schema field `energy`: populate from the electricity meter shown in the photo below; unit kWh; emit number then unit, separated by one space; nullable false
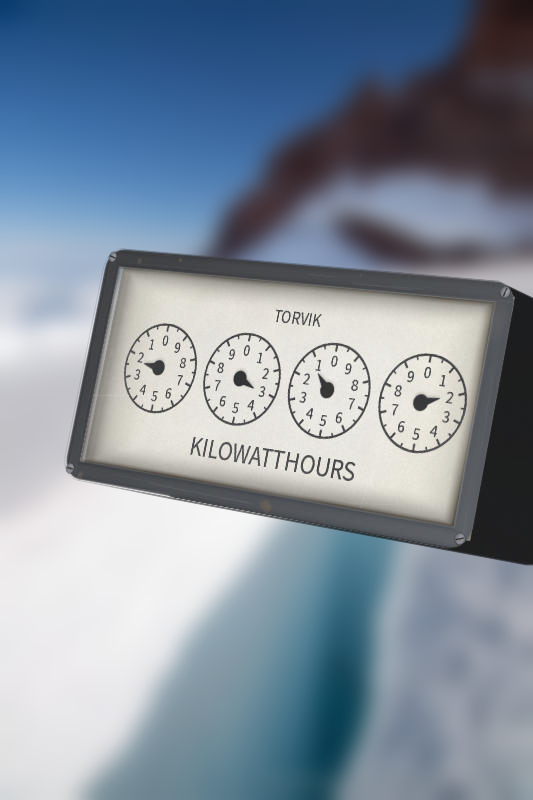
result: 2312 kWh
